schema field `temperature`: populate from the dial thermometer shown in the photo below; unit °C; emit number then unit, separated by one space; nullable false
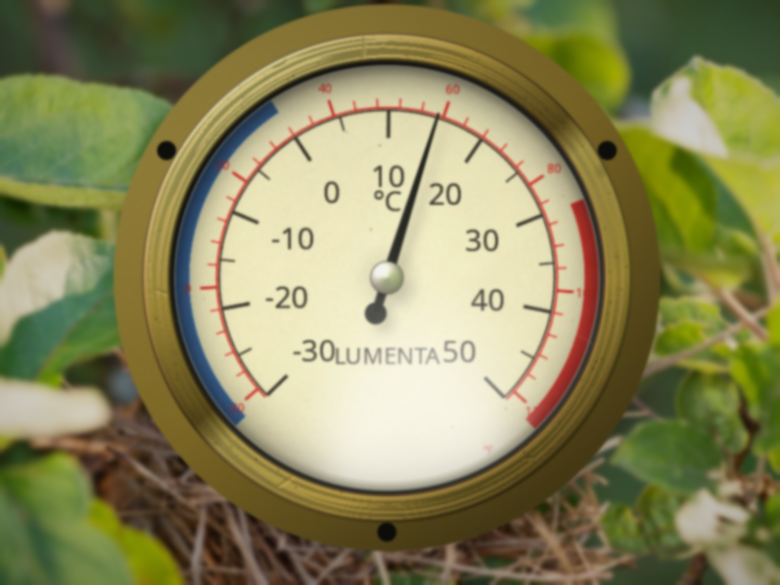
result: 15 °C
